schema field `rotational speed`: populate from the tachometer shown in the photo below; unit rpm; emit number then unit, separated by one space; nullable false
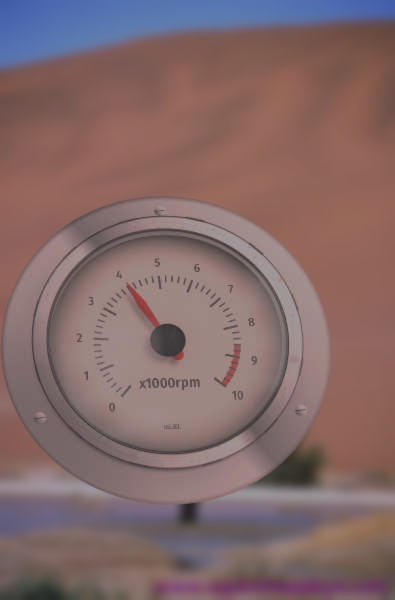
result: 4000 rpm
